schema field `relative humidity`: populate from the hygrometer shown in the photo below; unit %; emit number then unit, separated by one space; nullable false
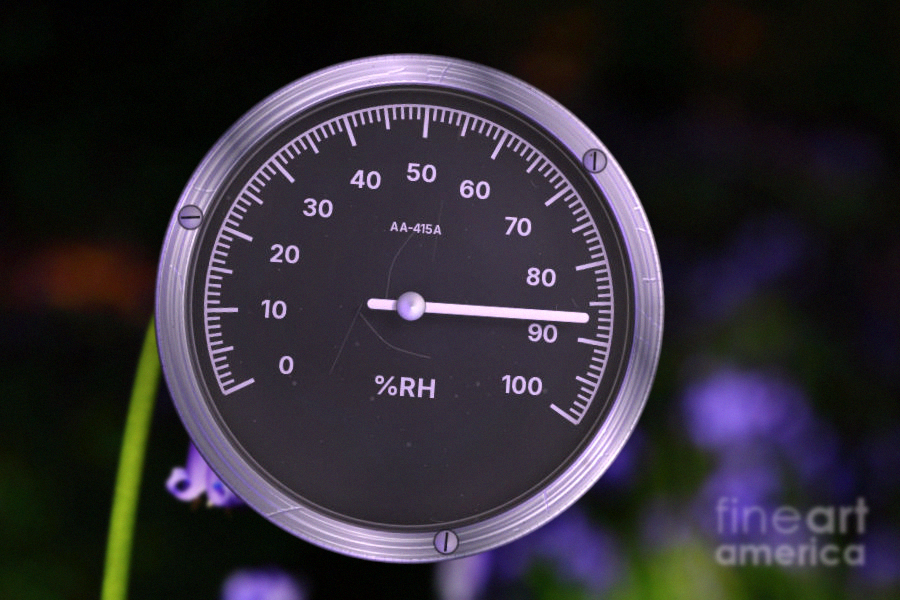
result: 87 %
